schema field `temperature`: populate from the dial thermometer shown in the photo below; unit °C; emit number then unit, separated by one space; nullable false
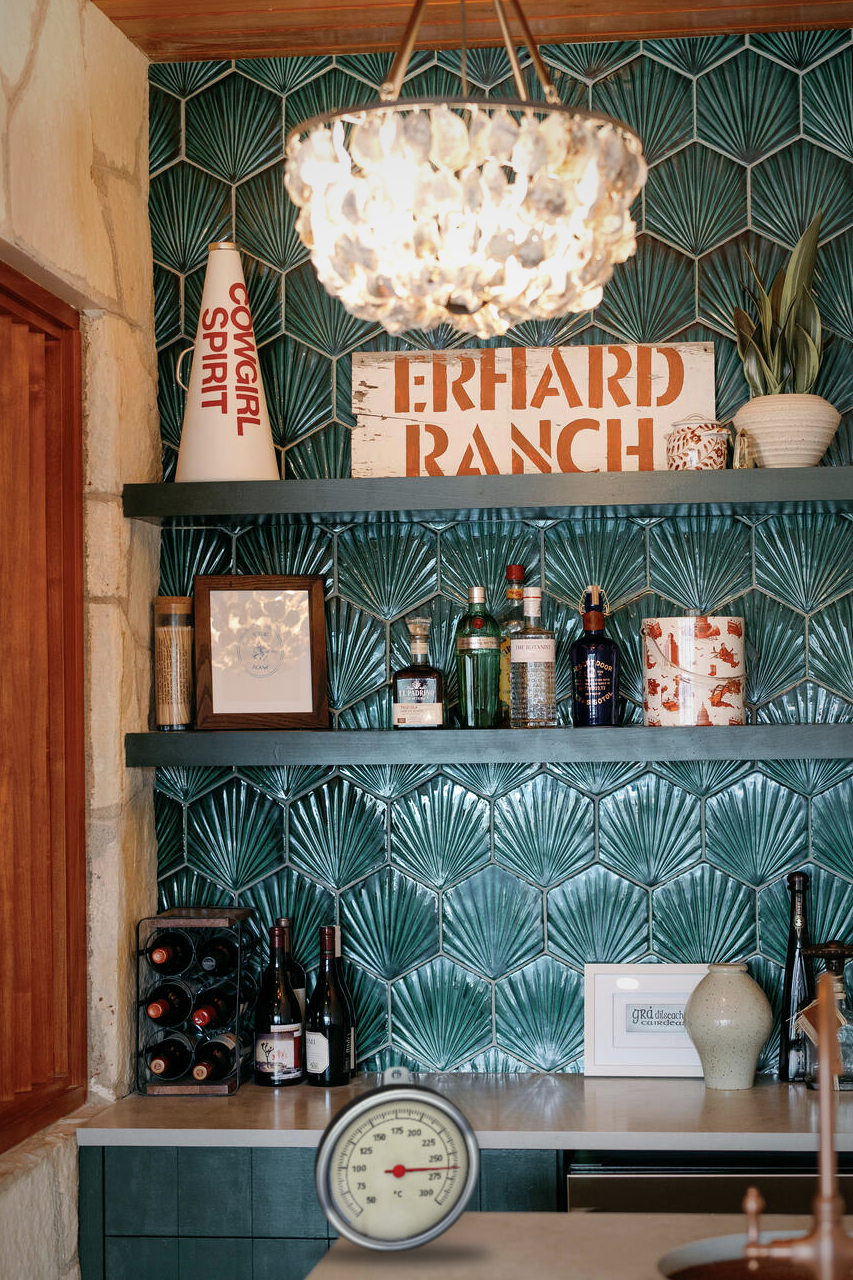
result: 262.5 °C
